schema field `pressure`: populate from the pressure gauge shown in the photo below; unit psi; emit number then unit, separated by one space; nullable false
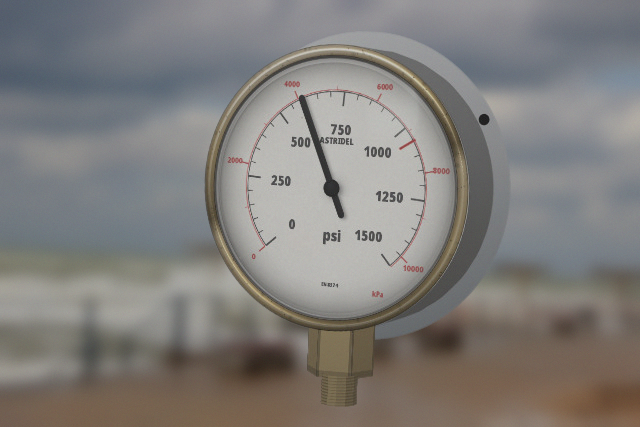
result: 600 psi
